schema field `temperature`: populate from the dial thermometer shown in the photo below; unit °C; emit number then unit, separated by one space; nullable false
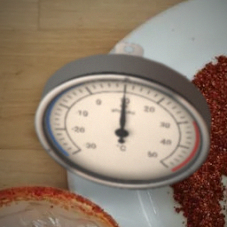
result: 10 °C
